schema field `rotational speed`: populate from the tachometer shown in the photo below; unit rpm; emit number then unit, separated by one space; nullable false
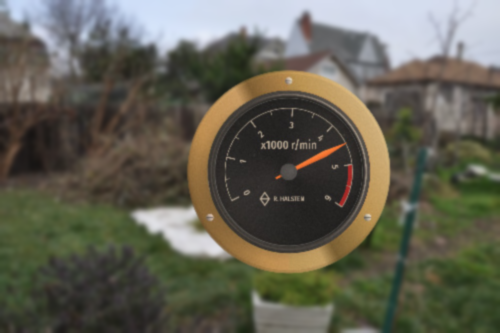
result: 4500 rpm
